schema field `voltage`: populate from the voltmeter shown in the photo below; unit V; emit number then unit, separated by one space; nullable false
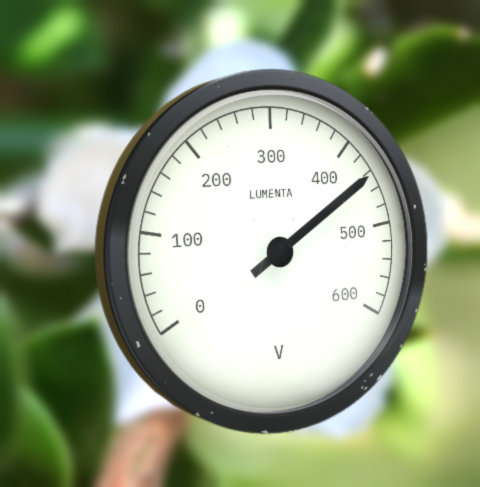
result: 440 V
